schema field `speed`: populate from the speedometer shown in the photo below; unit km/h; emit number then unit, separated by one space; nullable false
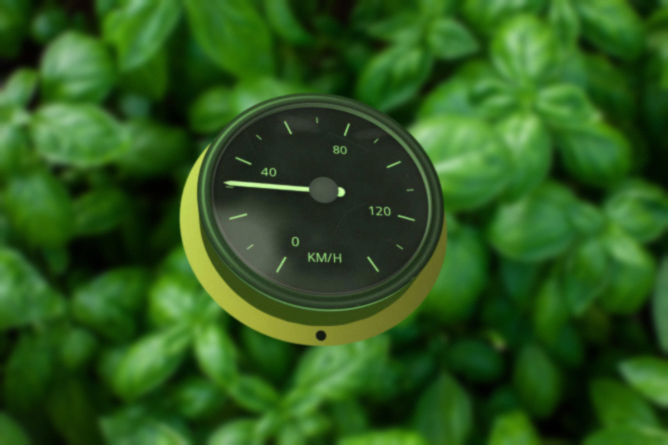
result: 30 km/h
